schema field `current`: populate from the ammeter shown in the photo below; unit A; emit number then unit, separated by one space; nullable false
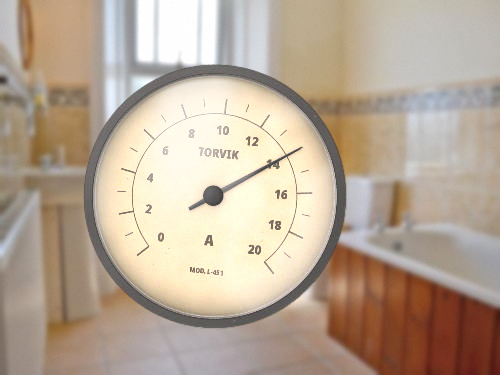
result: 14 A
